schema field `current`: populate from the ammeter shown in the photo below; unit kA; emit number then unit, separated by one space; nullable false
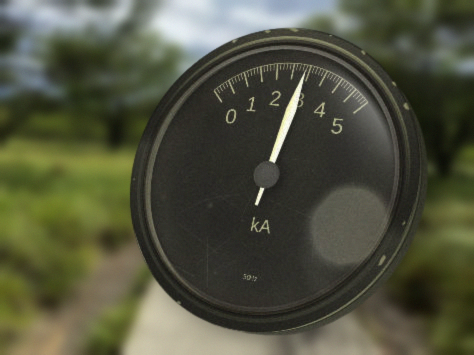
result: 3 kA
